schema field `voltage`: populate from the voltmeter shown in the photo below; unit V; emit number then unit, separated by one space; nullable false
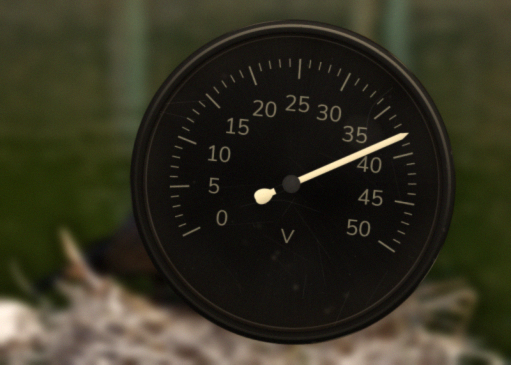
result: 38 V
